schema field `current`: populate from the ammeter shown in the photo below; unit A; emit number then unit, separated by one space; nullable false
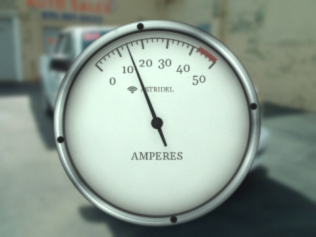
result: 14 A
